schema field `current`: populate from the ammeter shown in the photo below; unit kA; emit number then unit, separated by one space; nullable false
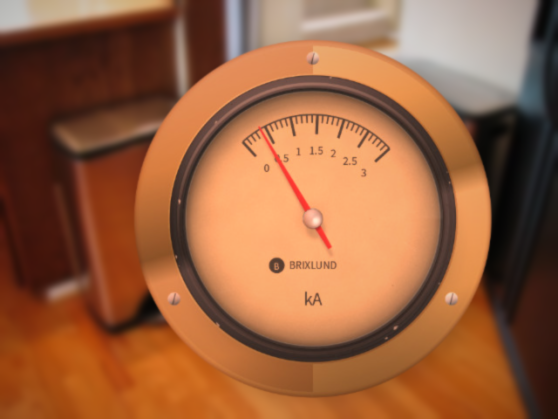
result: 0.4 kA
